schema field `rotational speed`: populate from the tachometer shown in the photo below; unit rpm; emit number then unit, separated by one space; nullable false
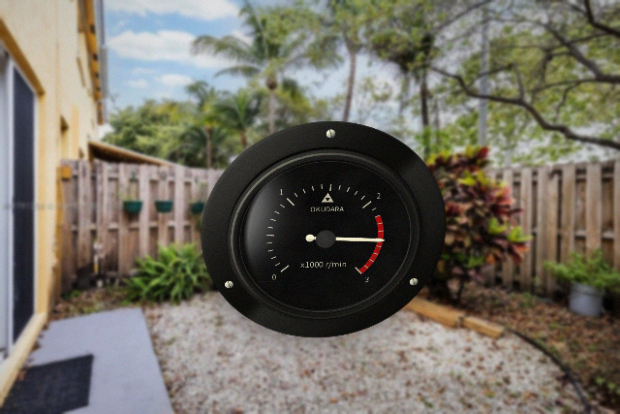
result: 2500 rpm
